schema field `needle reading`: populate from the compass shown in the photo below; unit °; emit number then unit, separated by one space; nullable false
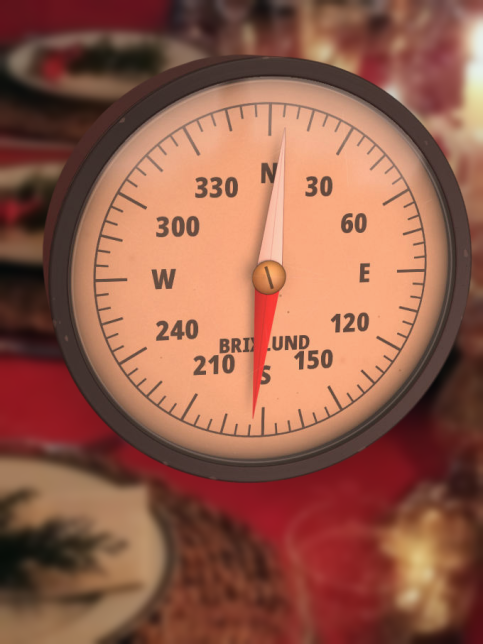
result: 185 °
